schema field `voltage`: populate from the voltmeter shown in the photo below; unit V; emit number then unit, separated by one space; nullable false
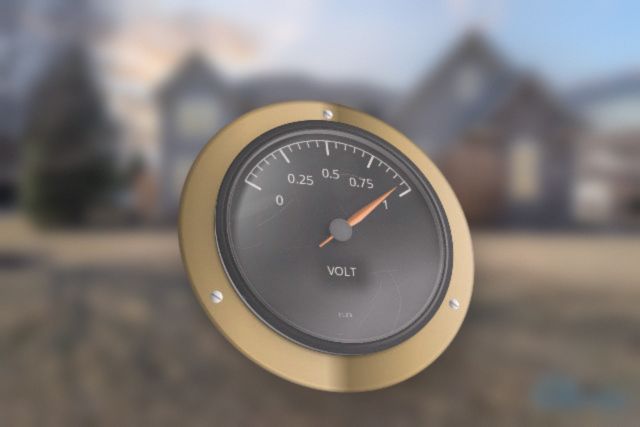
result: 0.95 V
